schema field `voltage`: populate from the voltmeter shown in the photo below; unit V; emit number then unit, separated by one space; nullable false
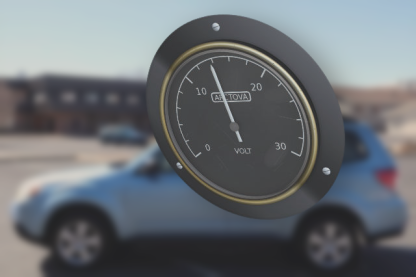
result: 14 V
